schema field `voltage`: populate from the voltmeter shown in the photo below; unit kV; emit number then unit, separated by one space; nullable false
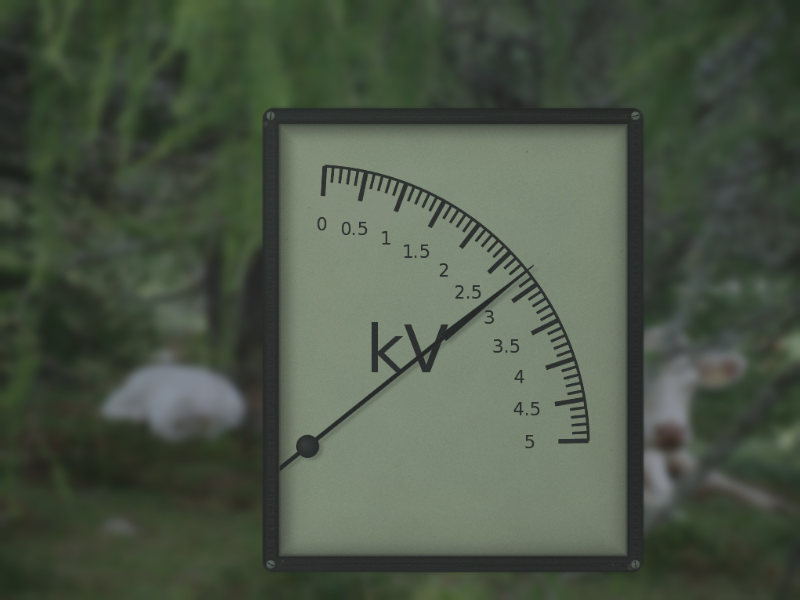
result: 2.8 kV
